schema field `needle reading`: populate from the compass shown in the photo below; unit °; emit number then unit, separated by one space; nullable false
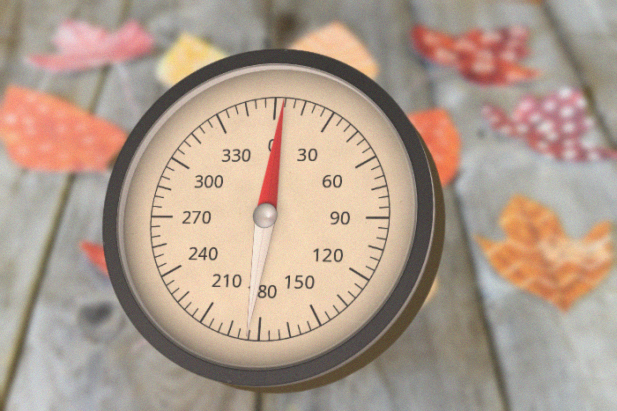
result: 5 °
